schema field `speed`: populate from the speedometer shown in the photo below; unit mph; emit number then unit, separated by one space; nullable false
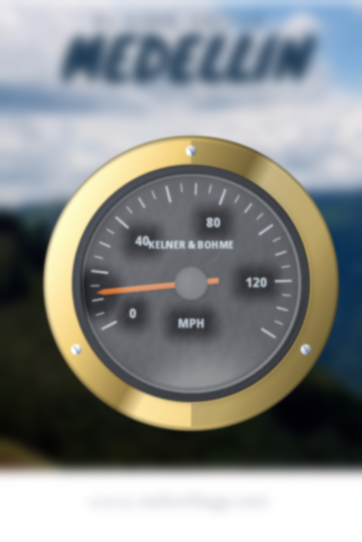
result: 12.5 mph
